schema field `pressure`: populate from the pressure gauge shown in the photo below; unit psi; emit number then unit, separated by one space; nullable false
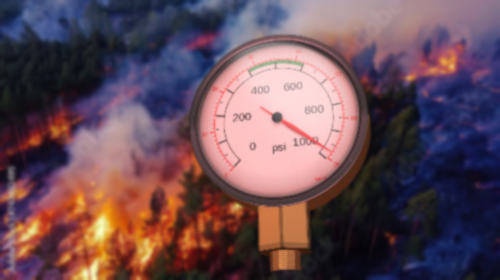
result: 975 psi
